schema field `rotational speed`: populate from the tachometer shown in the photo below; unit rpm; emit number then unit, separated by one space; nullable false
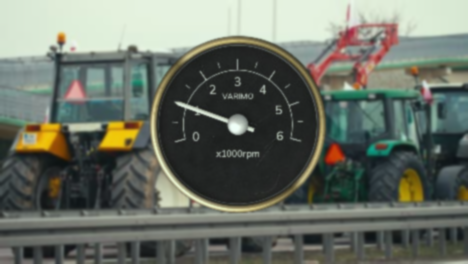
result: 1000 rpm
